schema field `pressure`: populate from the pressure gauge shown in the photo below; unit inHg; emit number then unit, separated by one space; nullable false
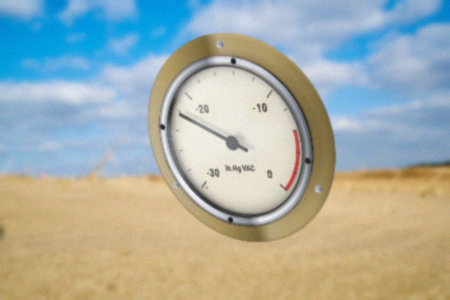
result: -22 inHg
